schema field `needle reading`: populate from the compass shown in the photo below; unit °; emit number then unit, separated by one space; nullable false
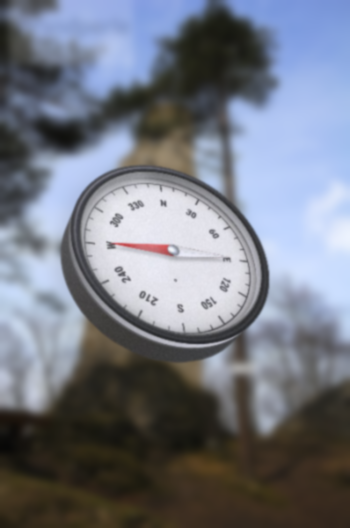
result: 270 °
